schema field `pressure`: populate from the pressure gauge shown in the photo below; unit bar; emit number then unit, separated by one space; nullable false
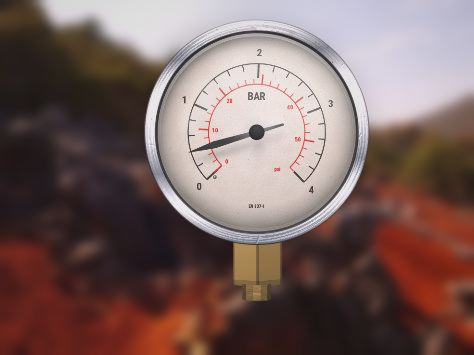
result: 0.4 bar
